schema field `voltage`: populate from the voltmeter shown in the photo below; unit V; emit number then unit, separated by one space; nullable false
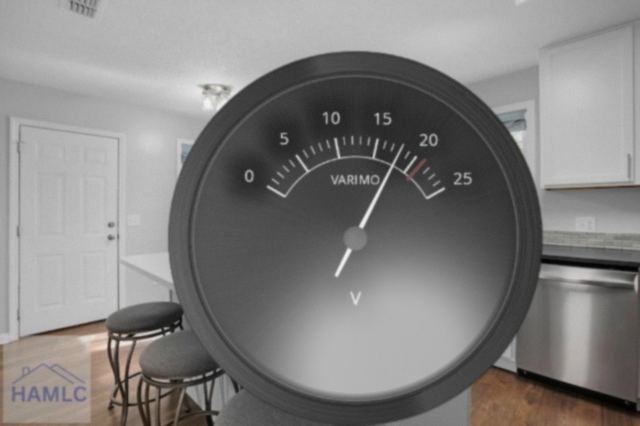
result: 18 V
